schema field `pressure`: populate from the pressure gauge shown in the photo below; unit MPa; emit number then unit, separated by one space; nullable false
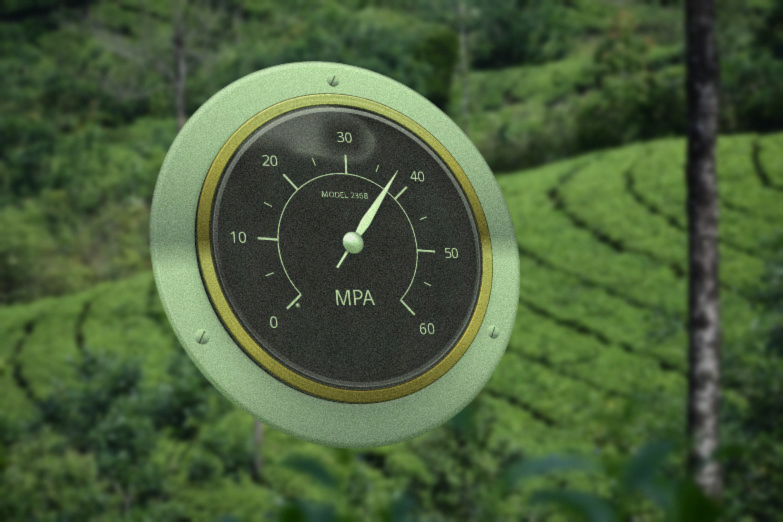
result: 37.5 MPa
